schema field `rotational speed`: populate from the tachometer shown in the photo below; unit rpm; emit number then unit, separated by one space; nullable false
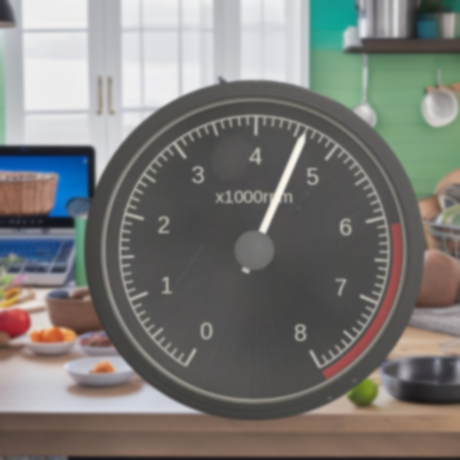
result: 4600 rpm
